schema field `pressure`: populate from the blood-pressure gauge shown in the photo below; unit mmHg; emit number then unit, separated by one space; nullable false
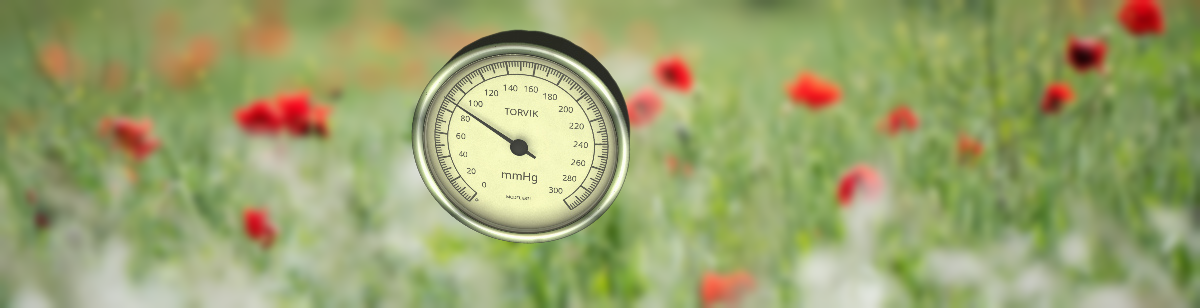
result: 90 mmHg
